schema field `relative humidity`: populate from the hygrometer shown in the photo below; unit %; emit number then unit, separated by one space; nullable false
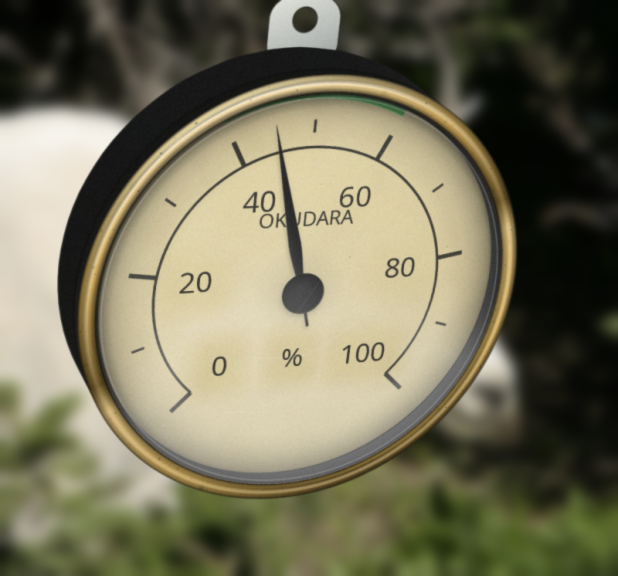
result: 45 %
